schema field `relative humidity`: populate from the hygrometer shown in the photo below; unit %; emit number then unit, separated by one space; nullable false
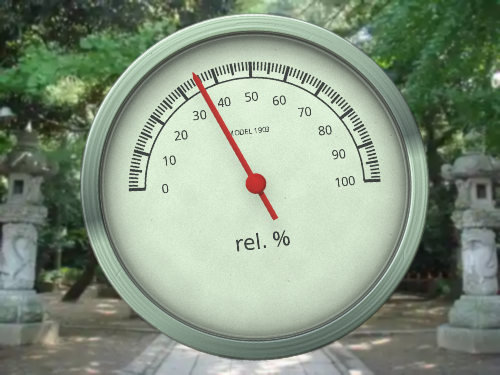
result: 35 %
